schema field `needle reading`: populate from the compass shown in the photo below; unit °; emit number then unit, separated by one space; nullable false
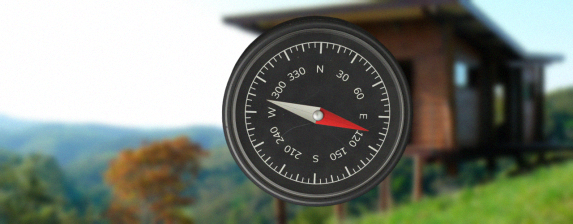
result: 105 °
